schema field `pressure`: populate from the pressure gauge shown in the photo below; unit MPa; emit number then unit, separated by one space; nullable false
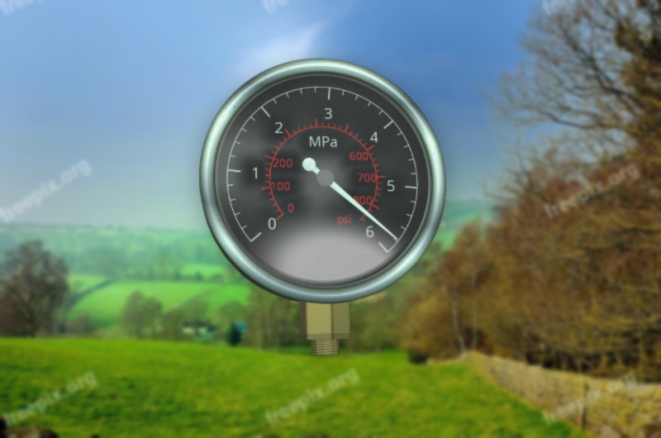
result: 5.8 MPa
